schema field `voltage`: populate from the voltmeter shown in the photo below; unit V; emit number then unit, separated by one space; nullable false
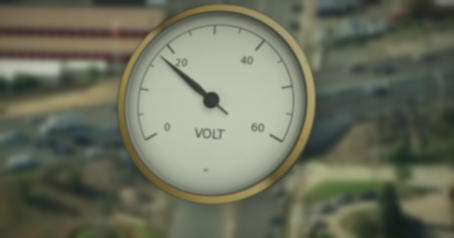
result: 17.5 V
